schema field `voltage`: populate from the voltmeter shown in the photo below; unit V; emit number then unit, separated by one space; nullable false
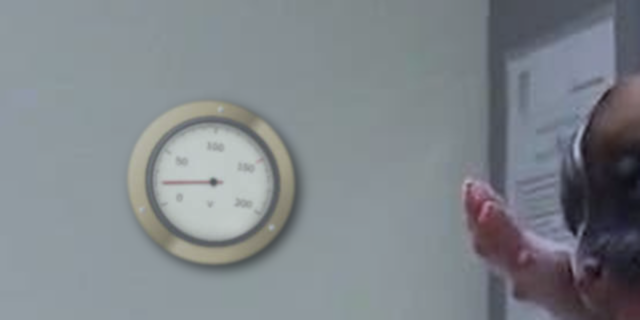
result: 20 V
